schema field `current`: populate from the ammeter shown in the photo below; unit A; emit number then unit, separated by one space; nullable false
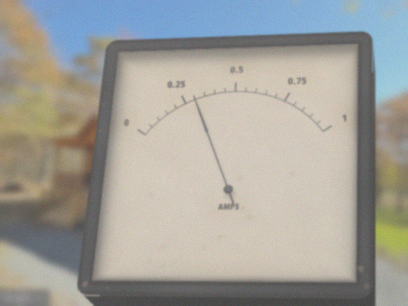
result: 0.3 A
